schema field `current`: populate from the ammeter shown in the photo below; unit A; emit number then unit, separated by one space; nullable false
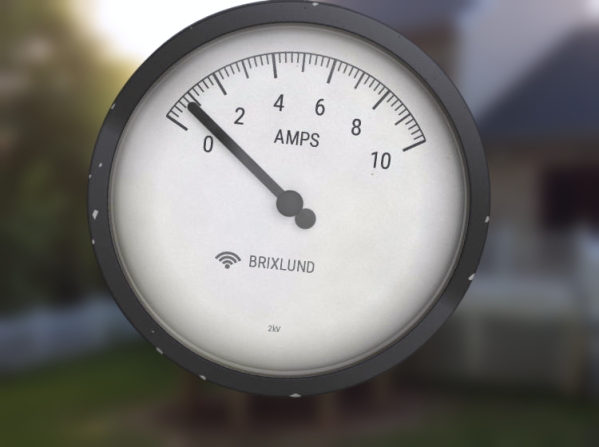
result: 0.8 A
